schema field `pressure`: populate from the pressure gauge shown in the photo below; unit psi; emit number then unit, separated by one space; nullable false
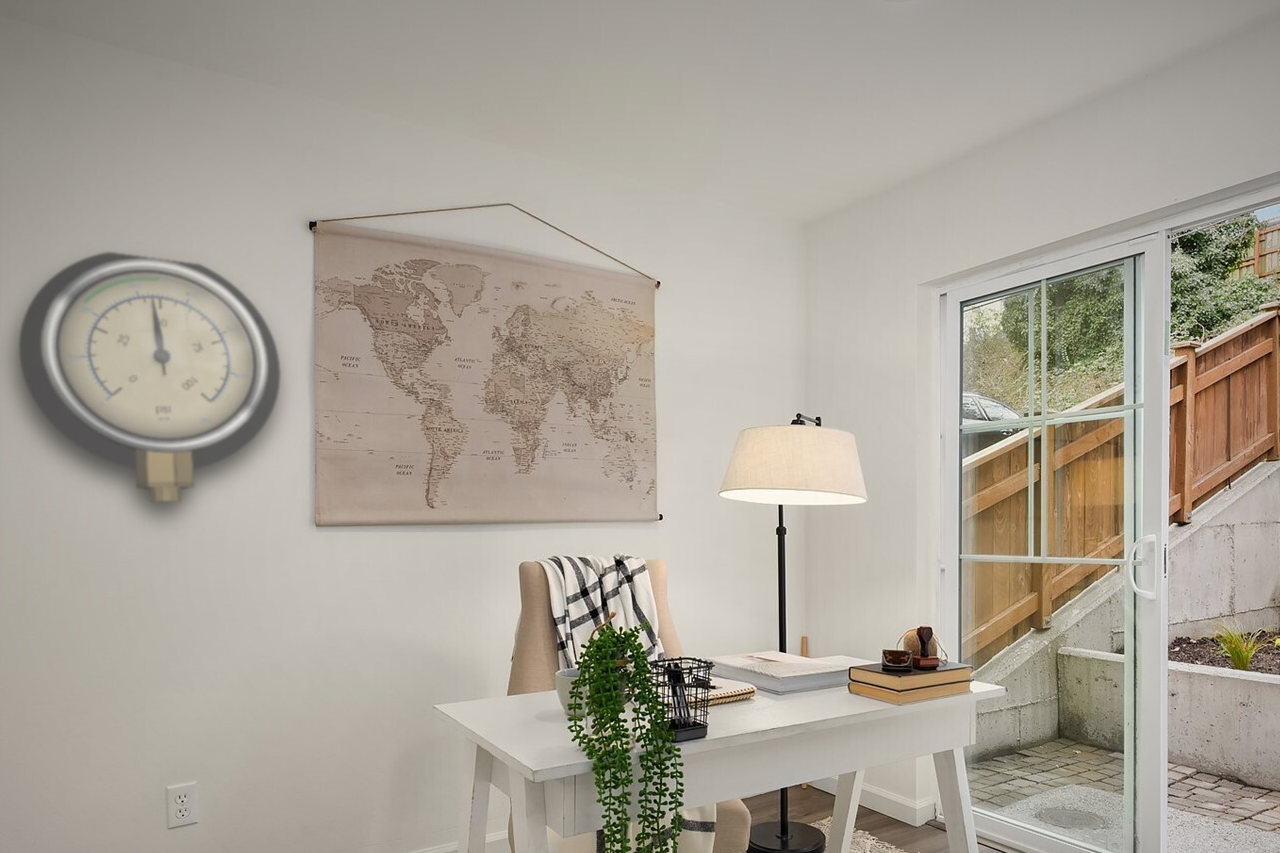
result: 47.5 psi
